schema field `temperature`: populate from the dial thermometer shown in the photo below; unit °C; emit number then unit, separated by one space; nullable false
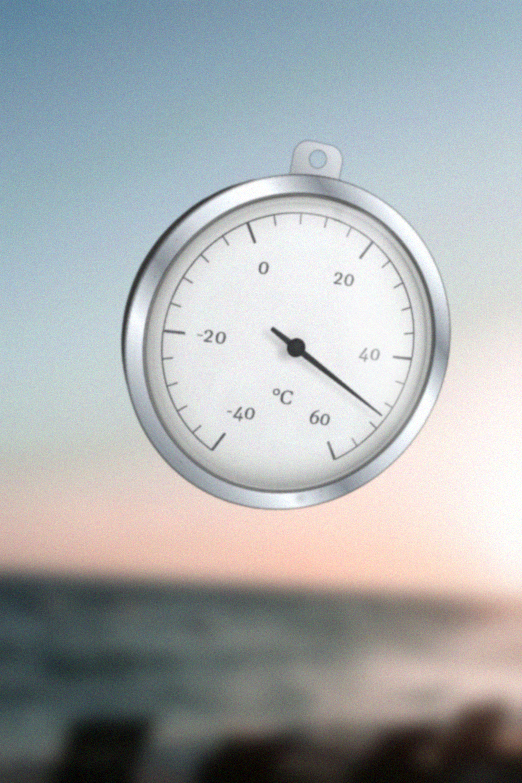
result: 50 °C
